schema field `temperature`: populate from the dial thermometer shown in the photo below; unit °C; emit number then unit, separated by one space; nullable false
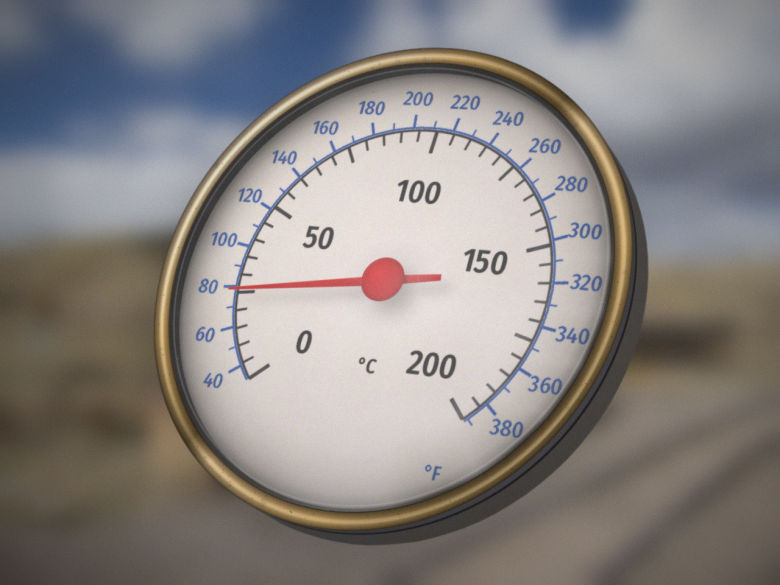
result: 25 °C
